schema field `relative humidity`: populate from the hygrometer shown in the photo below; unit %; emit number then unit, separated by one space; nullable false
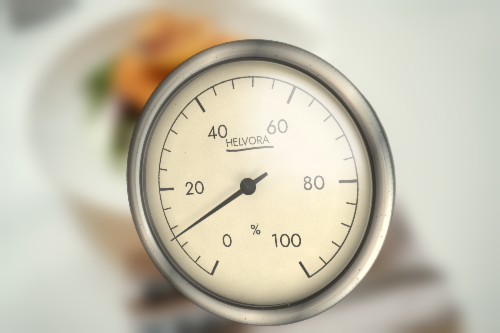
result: 10 %
